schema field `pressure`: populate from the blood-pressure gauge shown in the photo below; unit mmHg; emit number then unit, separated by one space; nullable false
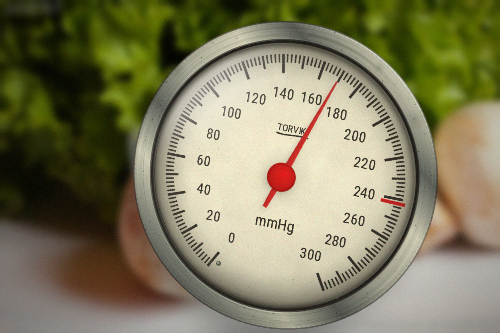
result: 170 mmHg
